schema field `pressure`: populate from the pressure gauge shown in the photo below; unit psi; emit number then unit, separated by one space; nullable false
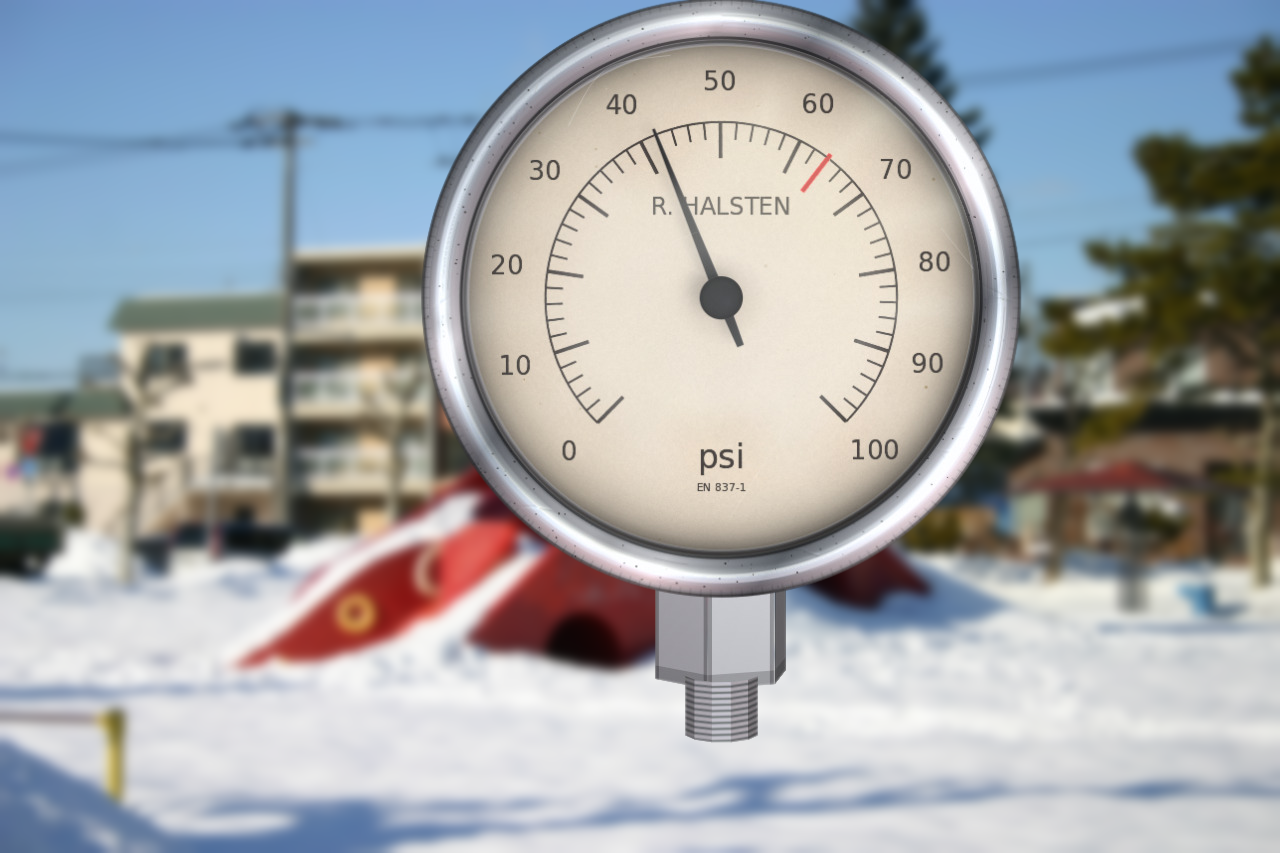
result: 42 psi
